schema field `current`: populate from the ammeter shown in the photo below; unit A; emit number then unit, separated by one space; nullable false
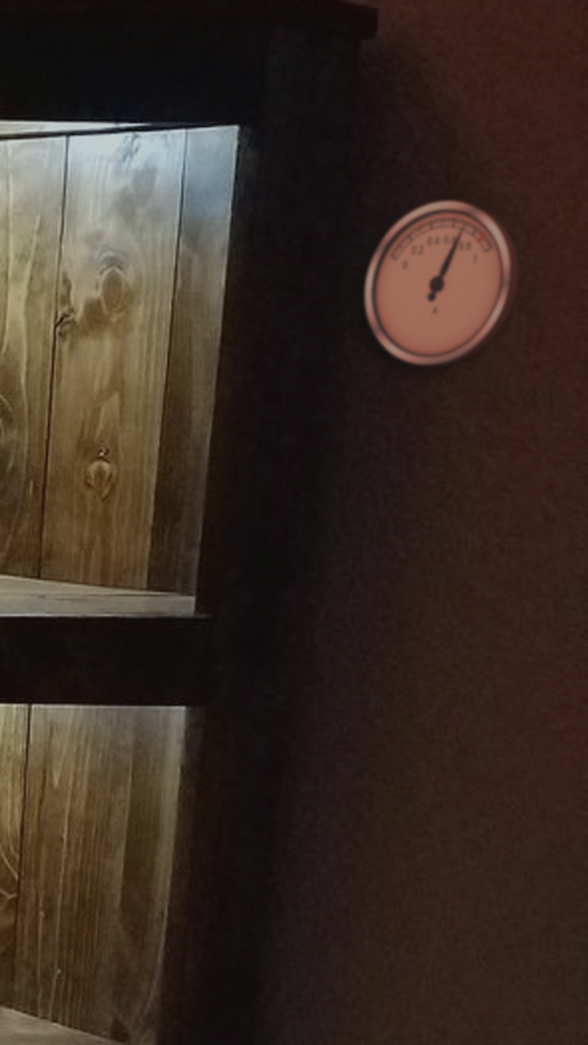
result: 0.7 A
